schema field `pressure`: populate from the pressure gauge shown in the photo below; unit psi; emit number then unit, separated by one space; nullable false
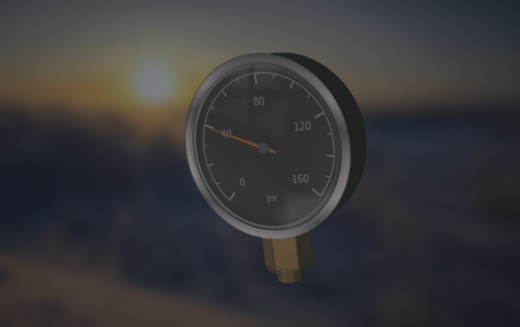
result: 40 psi
